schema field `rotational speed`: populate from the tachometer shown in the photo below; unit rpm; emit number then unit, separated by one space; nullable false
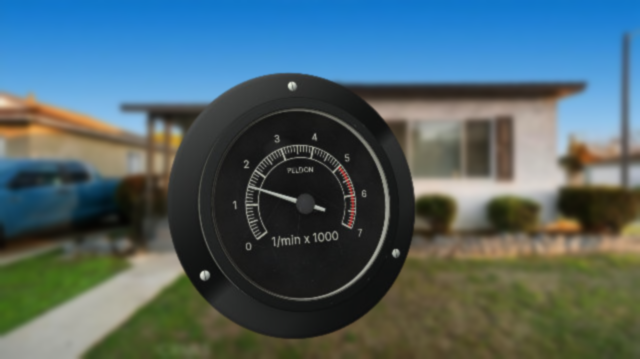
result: 1500 rpm
